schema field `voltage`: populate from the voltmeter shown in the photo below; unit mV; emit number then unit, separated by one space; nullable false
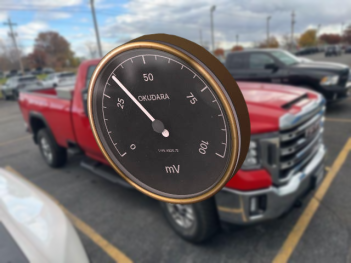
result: 35 mV
